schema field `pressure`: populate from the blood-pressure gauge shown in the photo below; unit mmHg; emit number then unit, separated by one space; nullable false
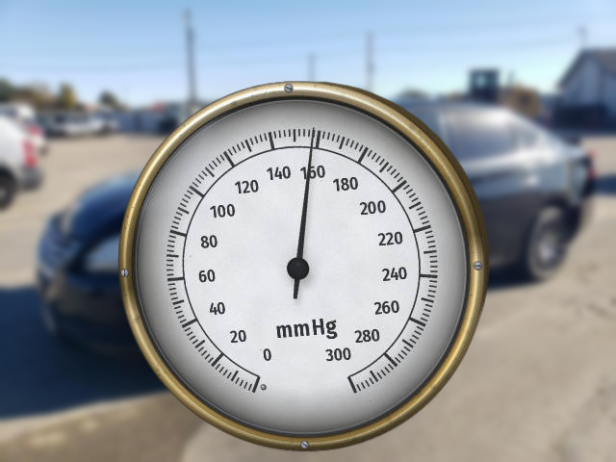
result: 158 mmHg
